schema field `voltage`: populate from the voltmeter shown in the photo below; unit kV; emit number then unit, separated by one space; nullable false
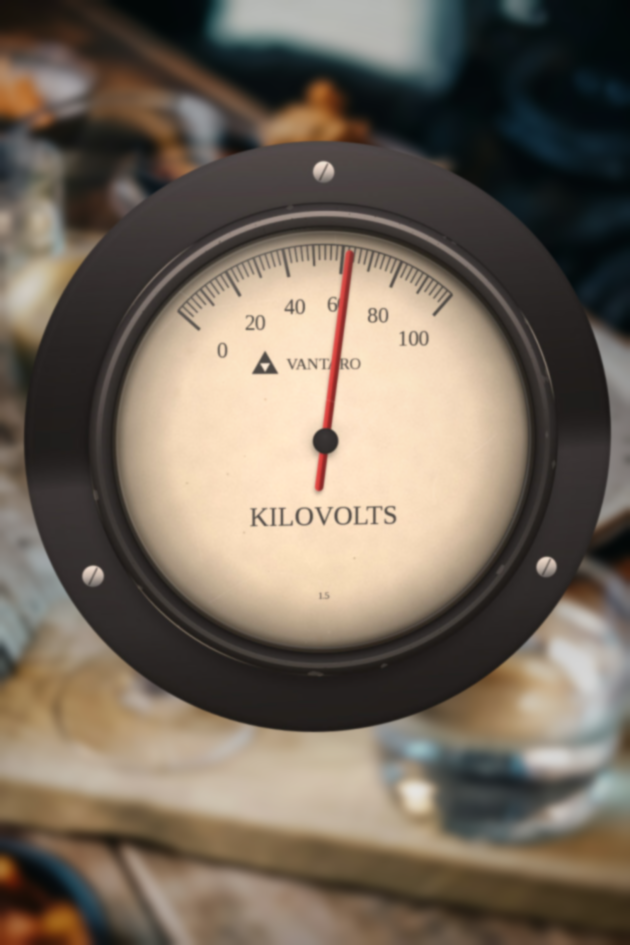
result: 62 kV
